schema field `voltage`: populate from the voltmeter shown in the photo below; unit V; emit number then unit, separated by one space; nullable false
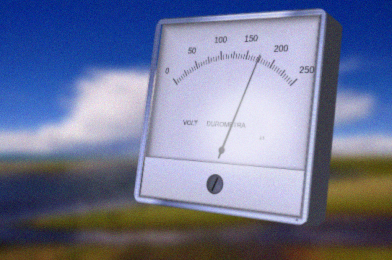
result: 175 V
